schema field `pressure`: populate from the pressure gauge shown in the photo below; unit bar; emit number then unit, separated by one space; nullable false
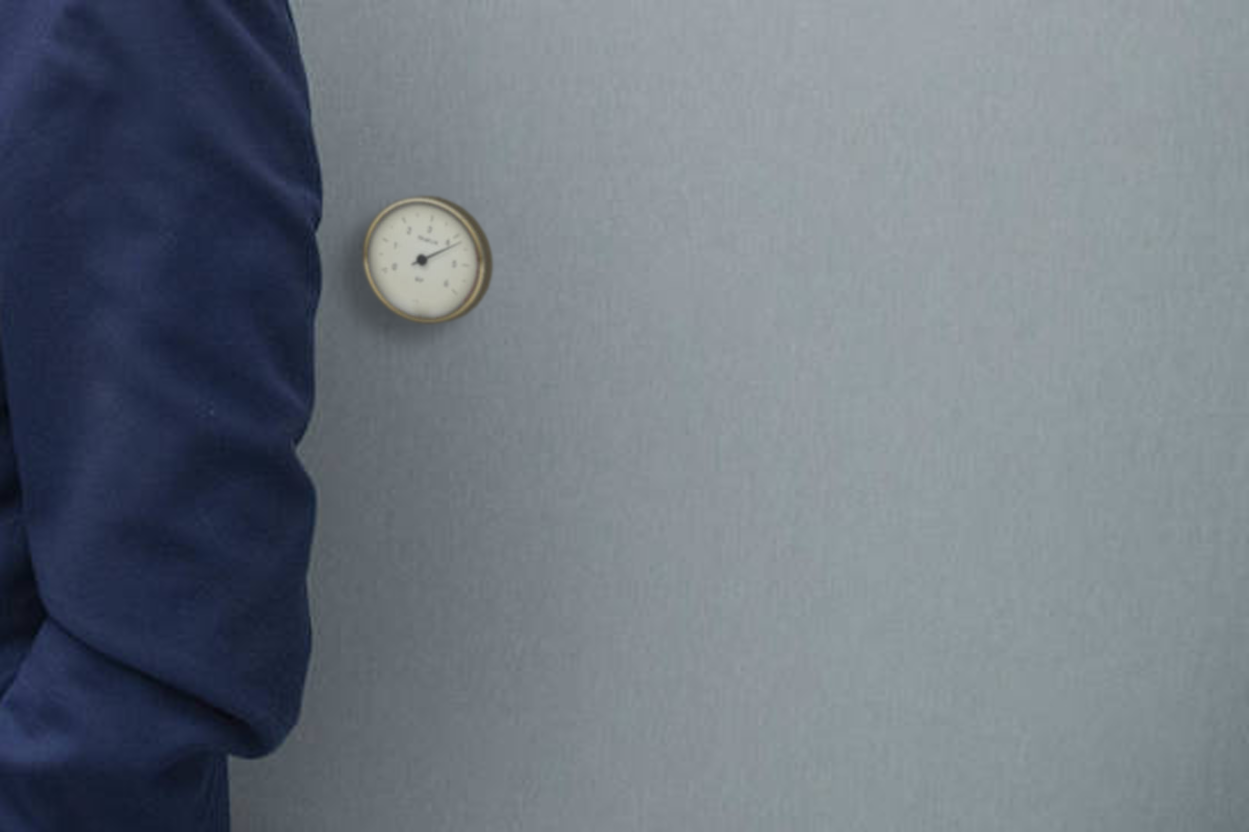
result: 4.25 bar
